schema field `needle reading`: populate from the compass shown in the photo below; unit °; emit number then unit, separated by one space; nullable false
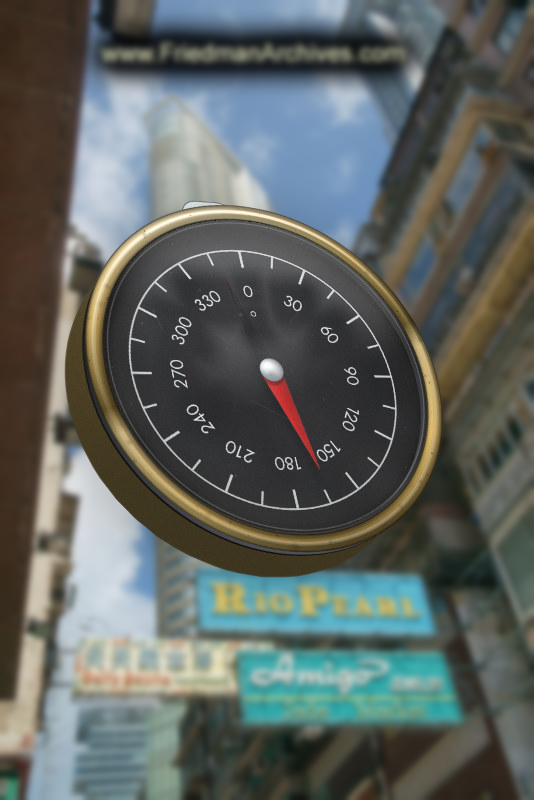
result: 165 °
